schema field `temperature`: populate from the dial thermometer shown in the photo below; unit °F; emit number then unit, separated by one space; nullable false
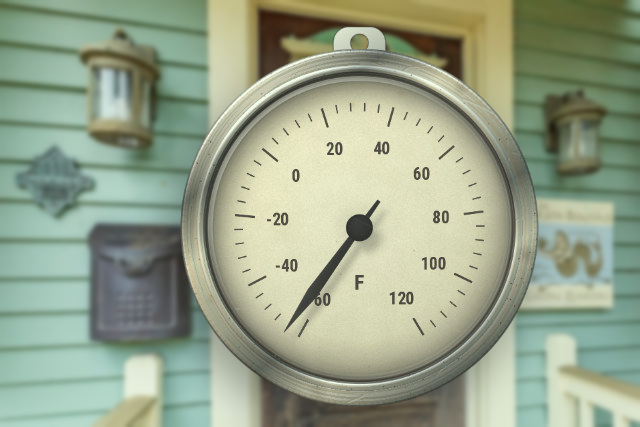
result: -56 °F
